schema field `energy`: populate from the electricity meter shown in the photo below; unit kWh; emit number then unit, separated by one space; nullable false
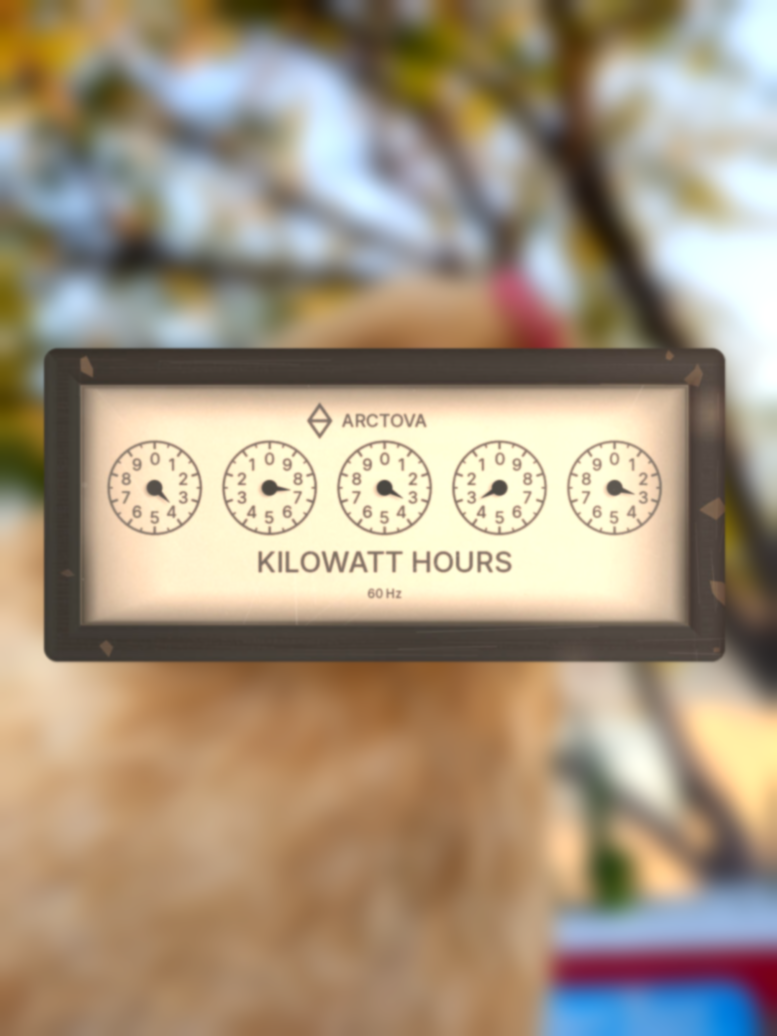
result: 37333 kWh
